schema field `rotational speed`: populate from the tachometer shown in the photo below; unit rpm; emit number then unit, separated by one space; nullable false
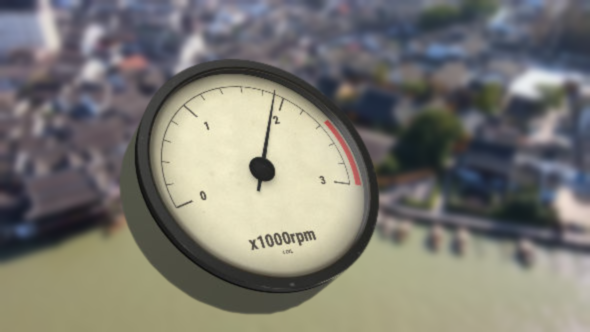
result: 1900 rpm
